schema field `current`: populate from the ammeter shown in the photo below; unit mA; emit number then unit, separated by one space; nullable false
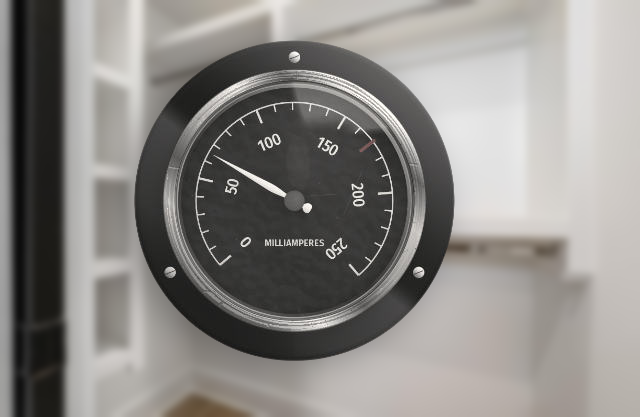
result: 65 mA
